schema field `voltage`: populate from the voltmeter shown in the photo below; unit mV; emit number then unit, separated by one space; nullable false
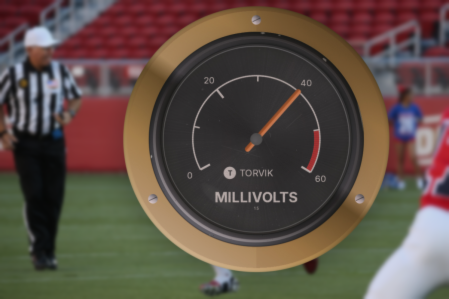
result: 40 mV
